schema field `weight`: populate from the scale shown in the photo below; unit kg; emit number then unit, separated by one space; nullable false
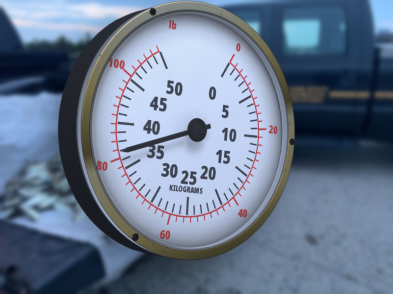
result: 37 kg
